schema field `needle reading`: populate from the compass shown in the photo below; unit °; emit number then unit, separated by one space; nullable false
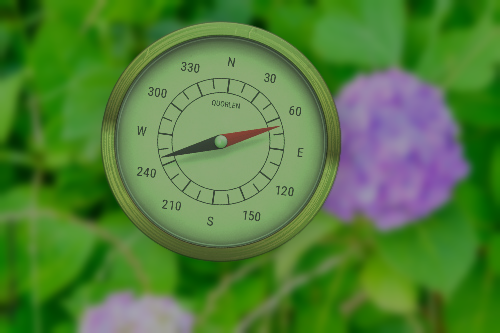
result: 67.5 °
